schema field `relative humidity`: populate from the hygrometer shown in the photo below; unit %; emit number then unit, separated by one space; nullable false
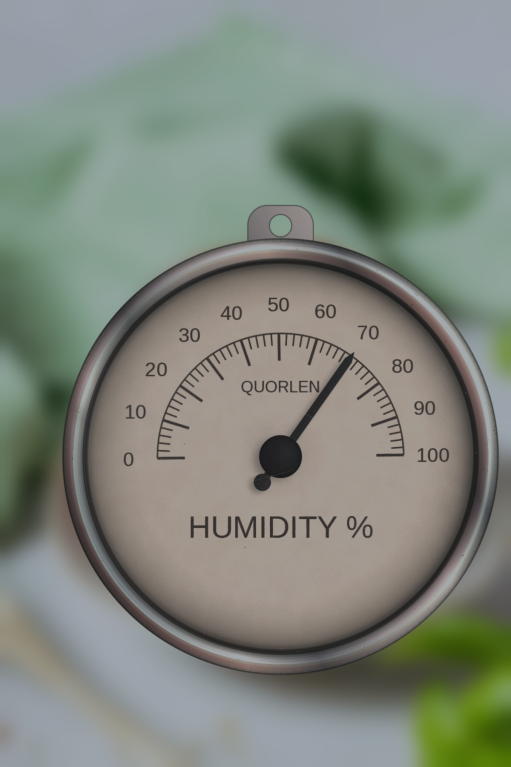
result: 70 %
